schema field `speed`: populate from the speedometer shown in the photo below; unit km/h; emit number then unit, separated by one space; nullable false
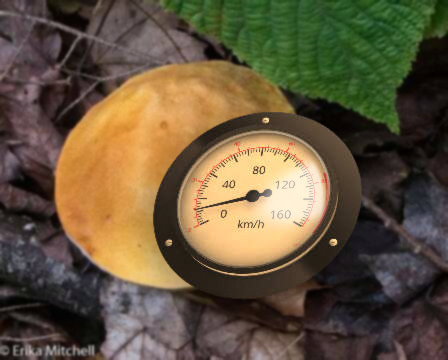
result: 10 km/h
